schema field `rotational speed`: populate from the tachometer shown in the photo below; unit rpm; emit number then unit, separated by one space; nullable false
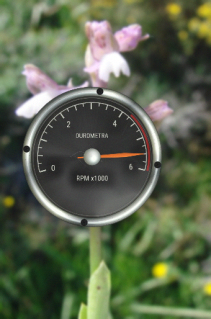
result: 5500 rpm
